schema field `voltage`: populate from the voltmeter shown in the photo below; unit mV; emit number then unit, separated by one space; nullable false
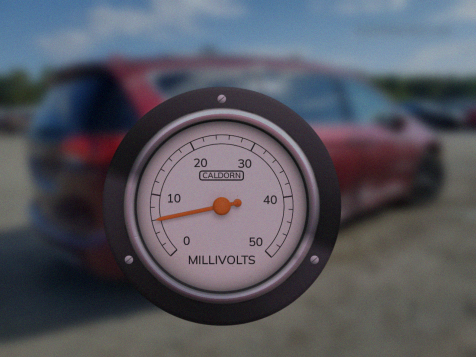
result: 6 mV
